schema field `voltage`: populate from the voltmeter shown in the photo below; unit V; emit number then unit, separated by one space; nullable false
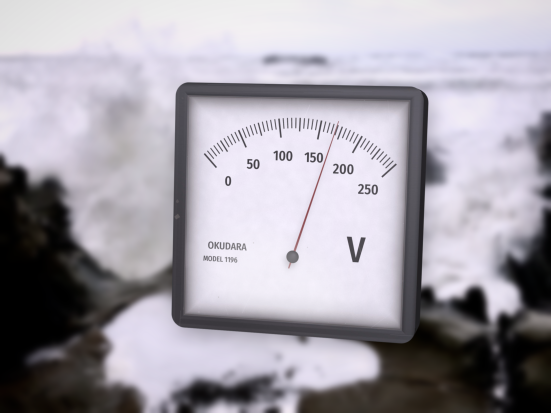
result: 170 V
